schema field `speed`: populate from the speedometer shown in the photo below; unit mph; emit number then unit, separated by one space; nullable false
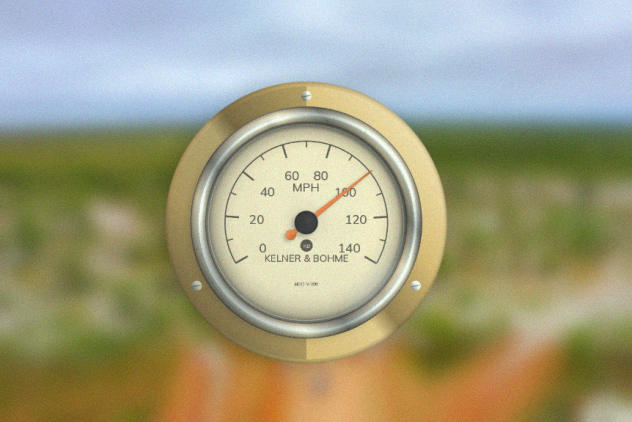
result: 100 mph
